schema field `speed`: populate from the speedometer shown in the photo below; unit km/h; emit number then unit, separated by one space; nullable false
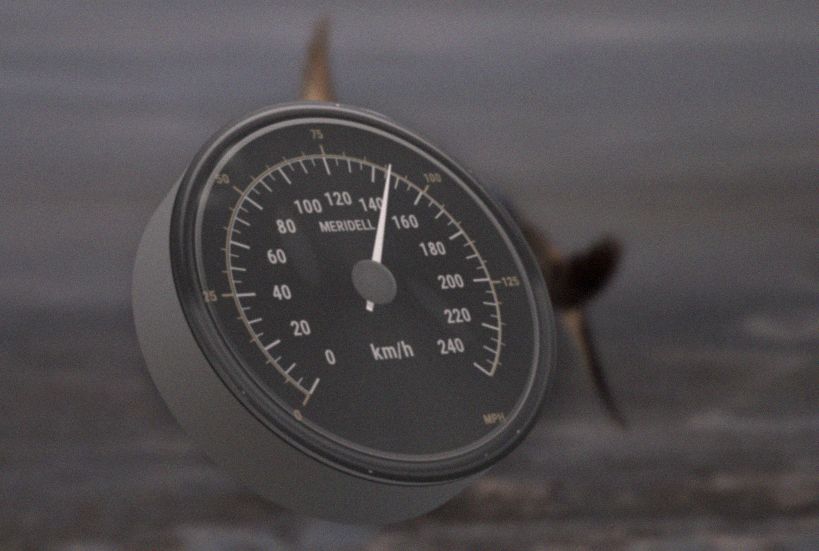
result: 145 km/h
